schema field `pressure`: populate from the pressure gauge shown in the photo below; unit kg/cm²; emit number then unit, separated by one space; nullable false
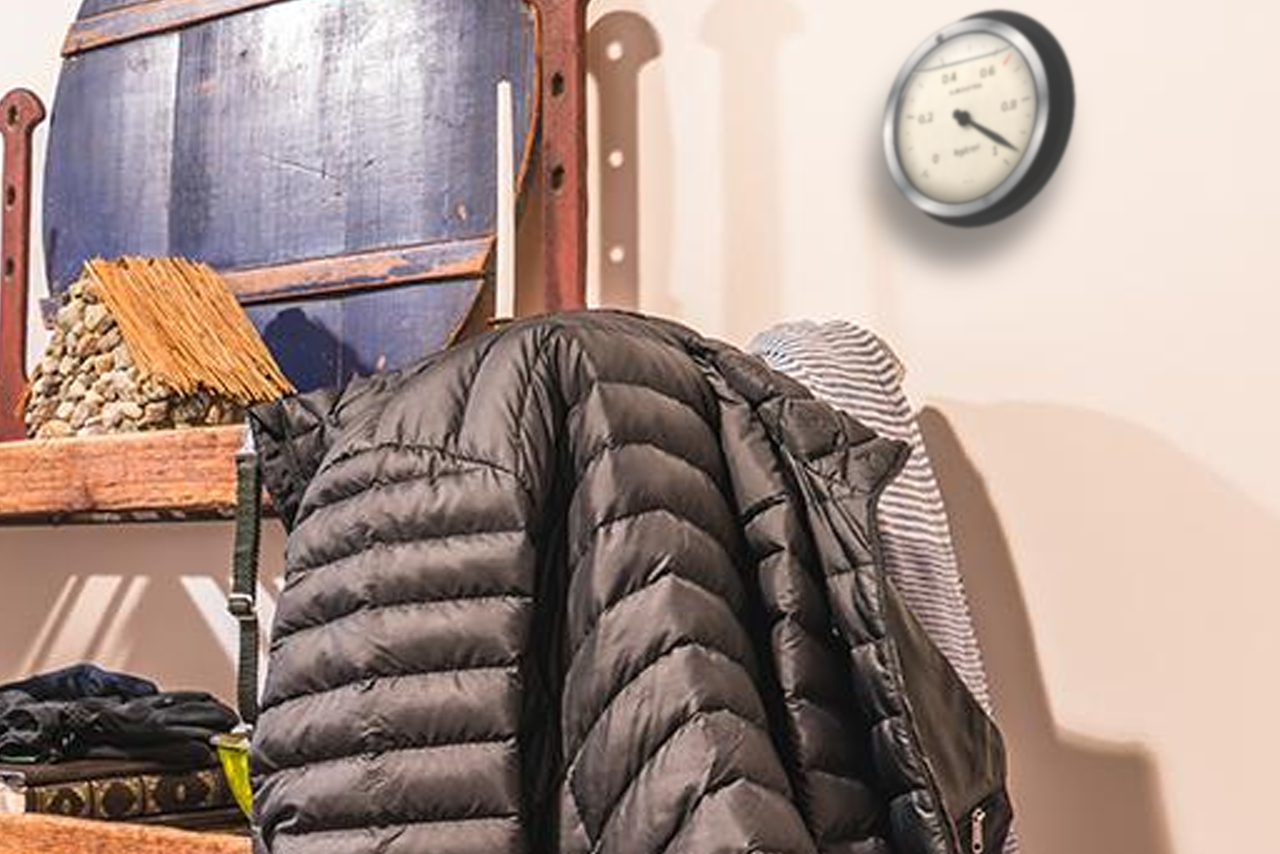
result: 0.95 kg/cm²
